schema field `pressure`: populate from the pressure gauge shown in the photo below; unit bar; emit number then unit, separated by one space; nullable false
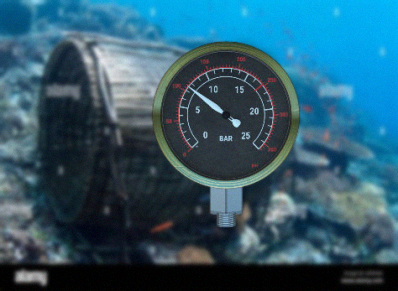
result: 7.5 bar
